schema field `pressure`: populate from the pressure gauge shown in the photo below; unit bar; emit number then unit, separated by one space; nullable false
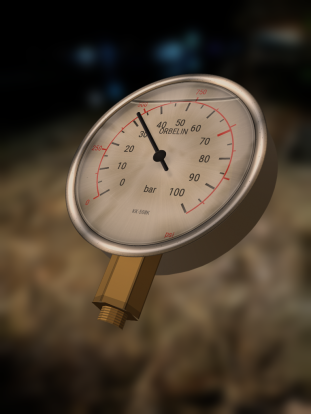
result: 32.5 bar
